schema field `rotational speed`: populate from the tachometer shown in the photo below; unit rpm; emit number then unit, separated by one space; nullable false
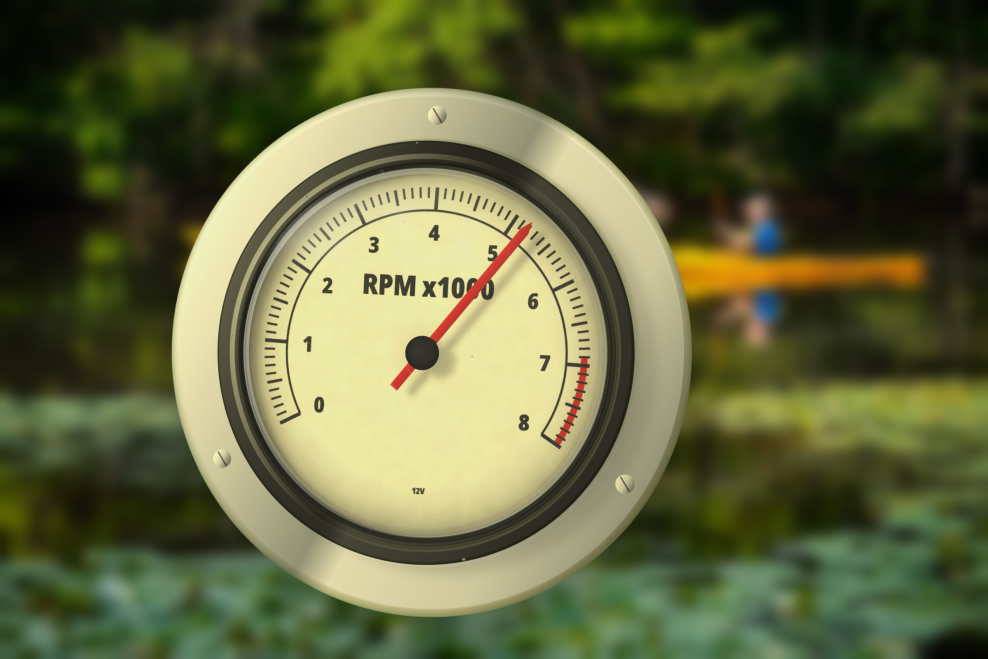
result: 5200 rpm
